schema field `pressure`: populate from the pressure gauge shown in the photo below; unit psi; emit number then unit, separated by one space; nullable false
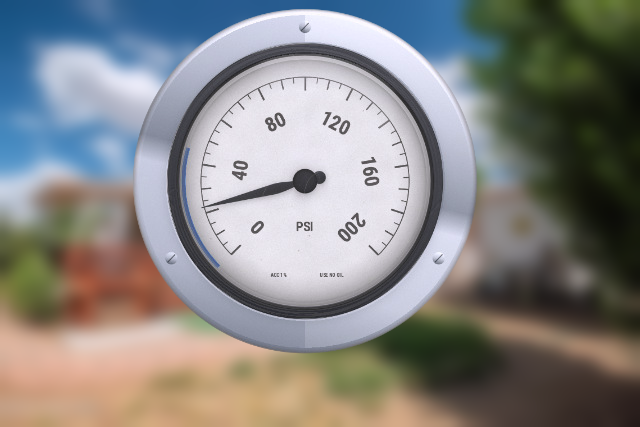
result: 22.5 psi
